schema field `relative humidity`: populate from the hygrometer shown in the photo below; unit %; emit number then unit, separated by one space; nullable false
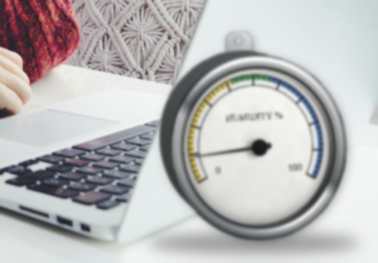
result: 10 %
